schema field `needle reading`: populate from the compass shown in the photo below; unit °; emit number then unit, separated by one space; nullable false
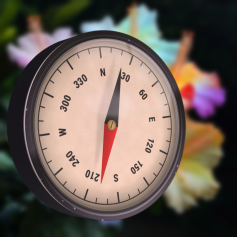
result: 200 °
